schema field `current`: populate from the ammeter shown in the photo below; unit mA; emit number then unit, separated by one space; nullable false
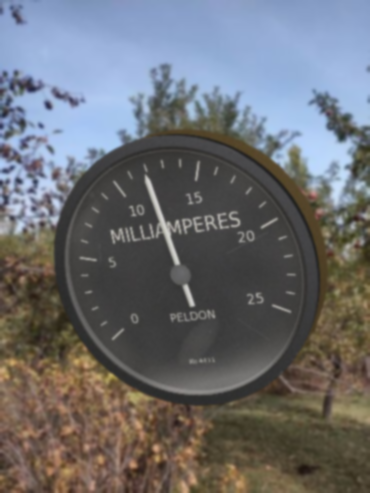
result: 12 mA
